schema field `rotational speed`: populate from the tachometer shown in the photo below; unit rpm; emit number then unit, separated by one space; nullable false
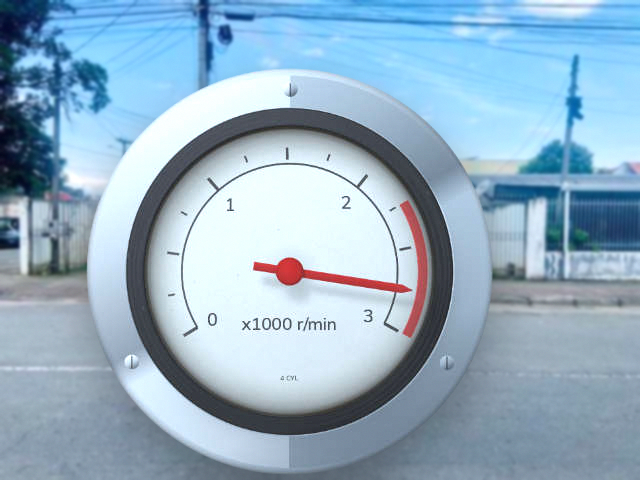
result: 2750 rpm
